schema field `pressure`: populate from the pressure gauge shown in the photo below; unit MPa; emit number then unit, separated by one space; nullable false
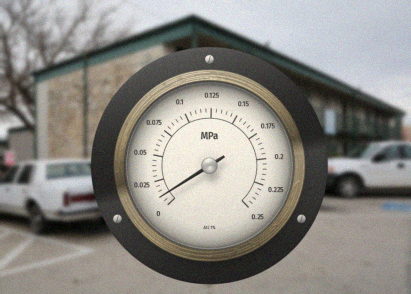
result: 0.01 MPa
